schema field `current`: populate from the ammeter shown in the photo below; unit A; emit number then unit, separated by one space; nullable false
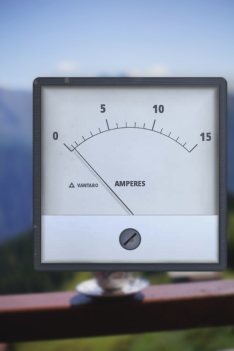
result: 0.5 A
